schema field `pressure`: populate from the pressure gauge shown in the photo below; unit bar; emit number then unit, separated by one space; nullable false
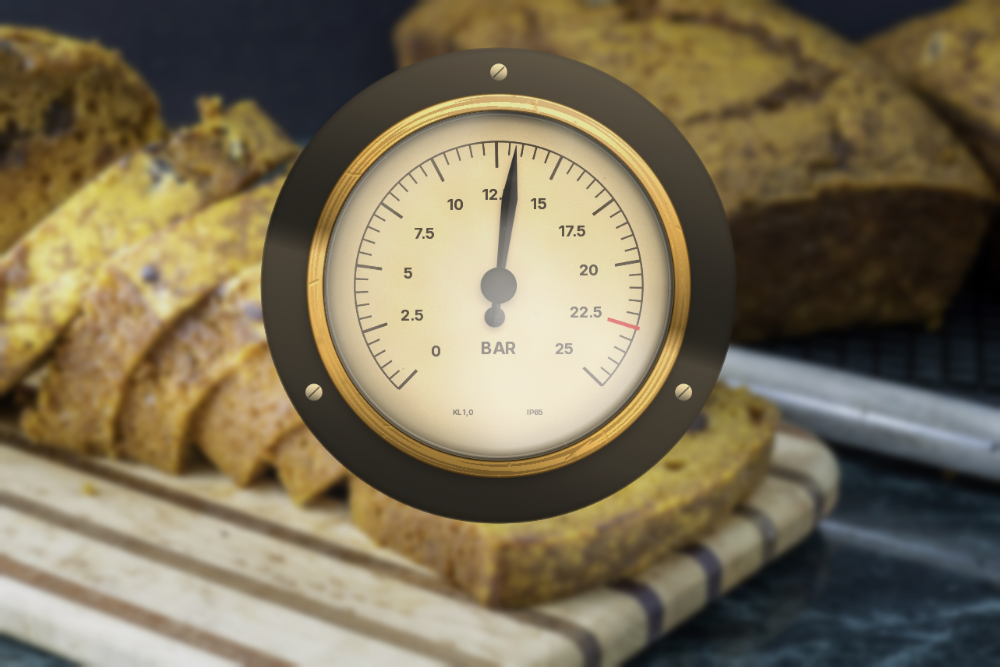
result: 13.25 bar
